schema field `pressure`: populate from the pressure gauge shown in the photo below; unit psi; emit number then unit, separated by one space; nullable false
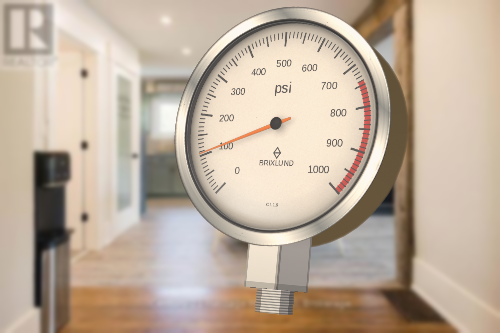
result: 100 psi
